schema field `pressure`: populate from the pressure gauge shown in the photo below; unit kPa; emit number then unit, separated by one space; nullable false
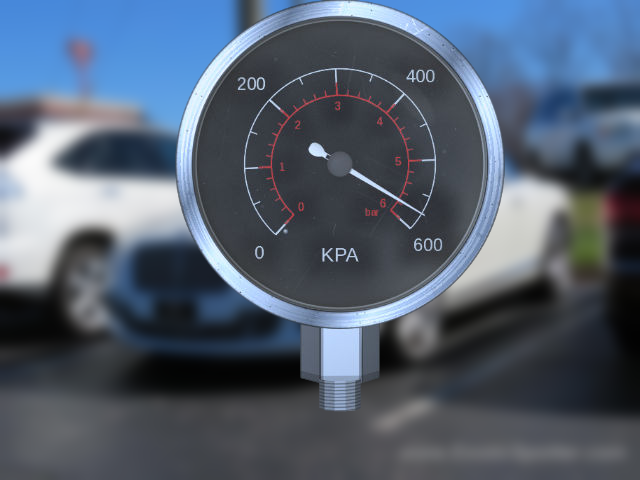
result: 575 kPa
